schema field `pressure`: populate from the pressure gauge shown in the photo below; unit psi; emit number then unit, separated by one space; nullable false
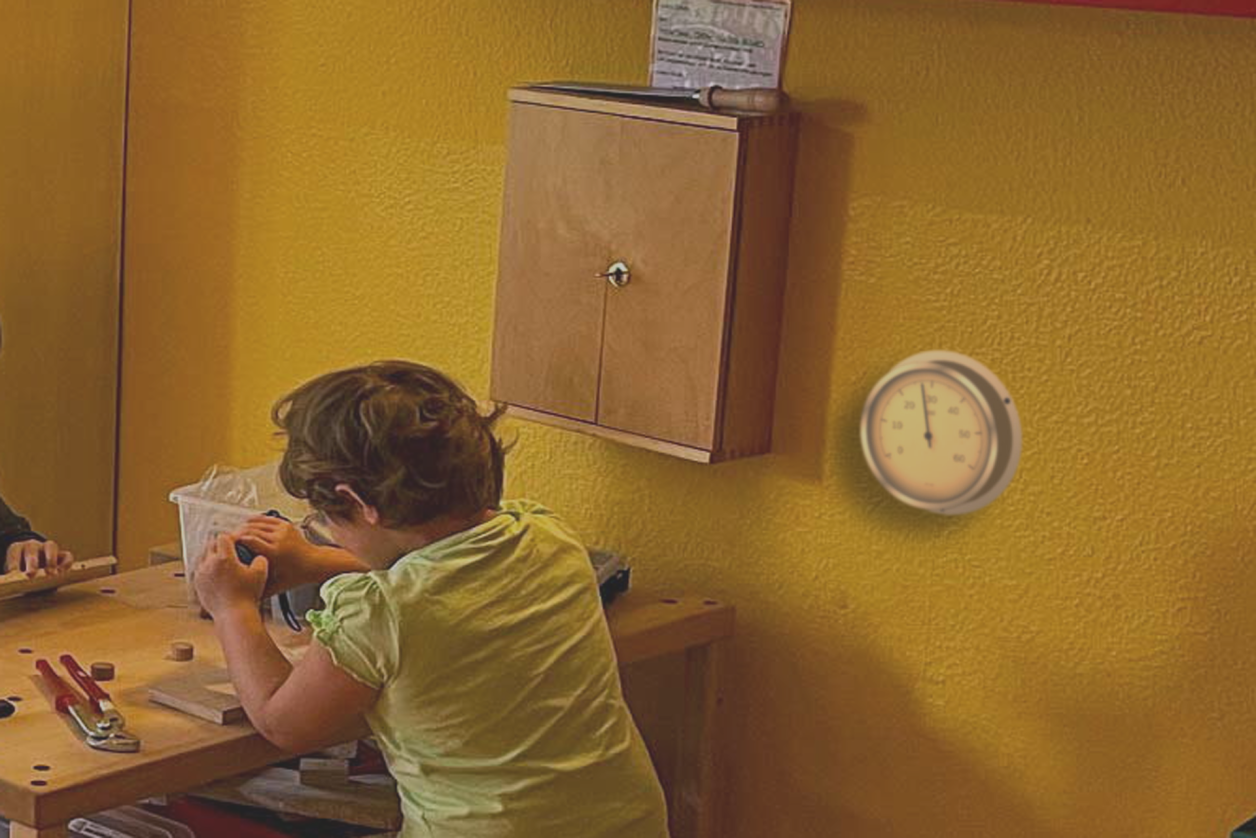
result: 27.5 psi
